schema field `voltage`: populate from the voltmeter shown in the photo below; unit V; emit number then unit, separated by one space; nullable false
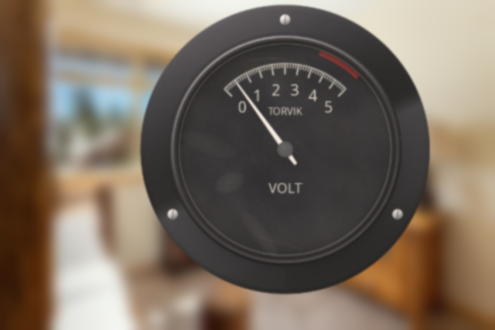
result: 0.5 V
